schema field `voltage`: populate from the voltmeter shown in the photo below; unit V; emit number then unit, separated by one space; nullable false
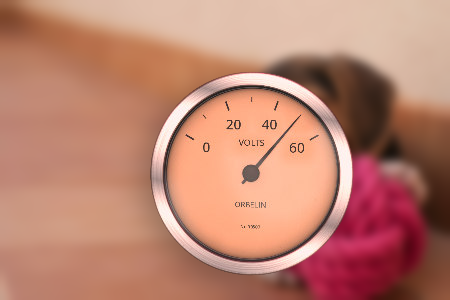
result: 50 V
